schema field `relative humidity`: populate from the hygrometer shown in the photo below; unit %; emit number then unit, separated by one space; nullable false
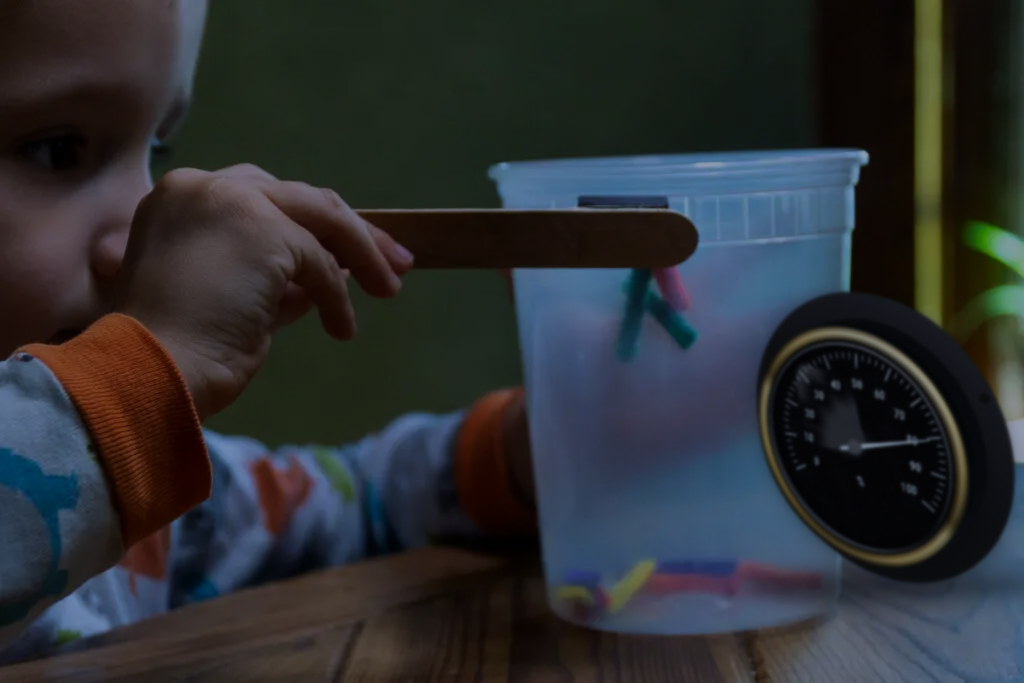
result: 80 %
